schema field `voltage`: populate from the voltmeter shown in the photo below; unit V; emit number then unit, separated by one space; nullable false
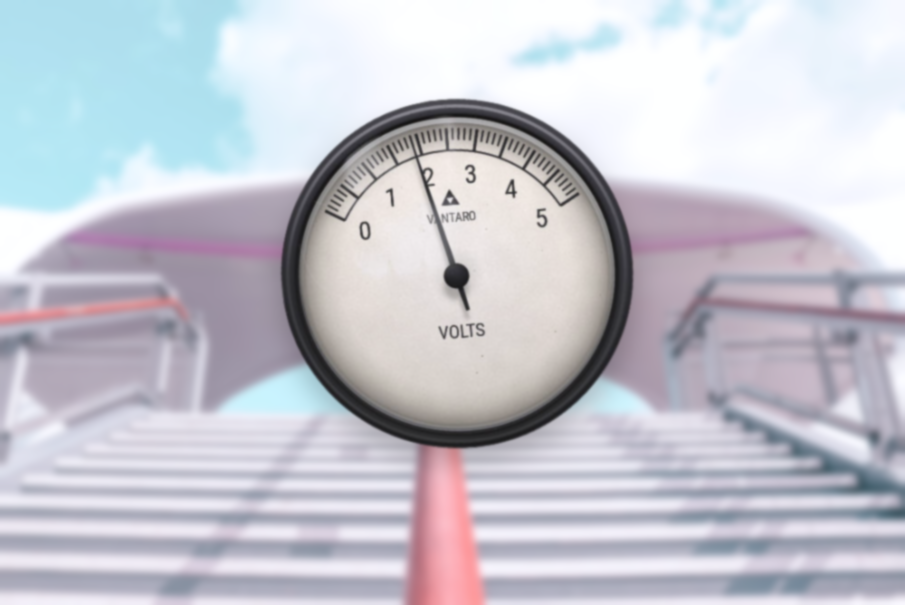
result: 1.9 V
